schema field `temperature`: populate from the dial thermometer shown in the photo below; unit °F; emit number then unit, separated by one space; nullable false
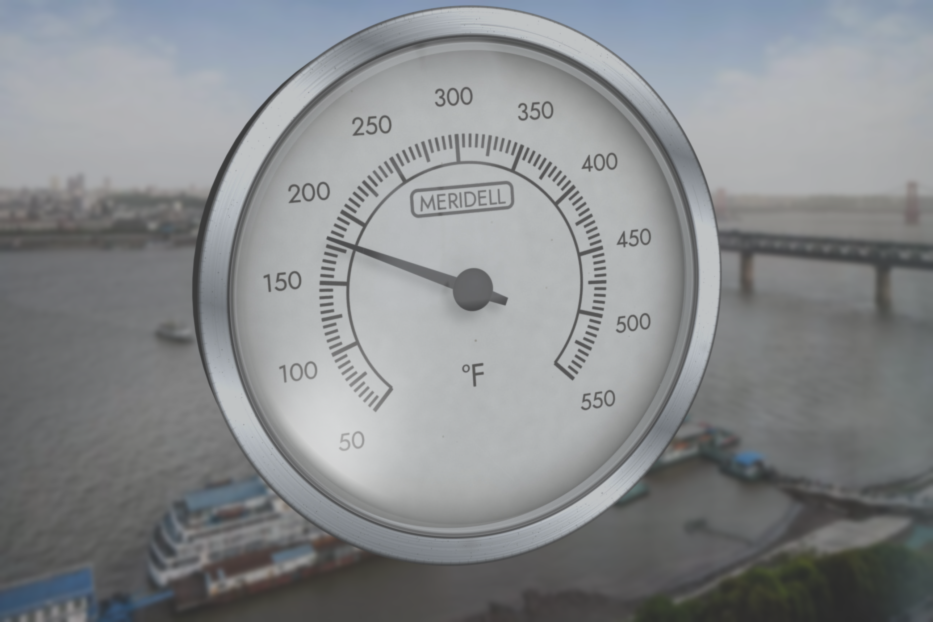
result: 180 °F
